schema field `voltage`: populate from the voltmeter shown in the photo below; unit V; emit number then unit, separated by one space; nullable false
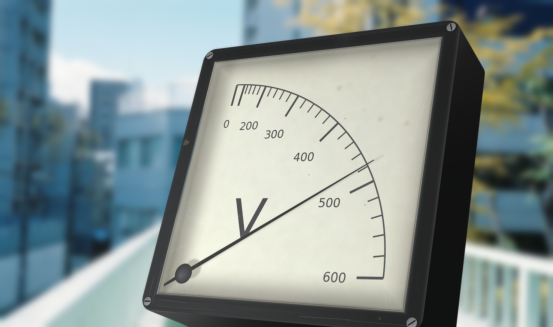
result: 480 V
